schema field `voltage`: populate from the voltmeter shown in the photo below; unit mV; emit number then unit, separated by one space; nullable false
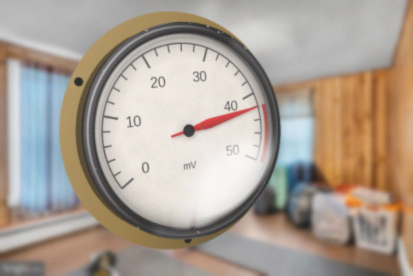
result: 42 mV
